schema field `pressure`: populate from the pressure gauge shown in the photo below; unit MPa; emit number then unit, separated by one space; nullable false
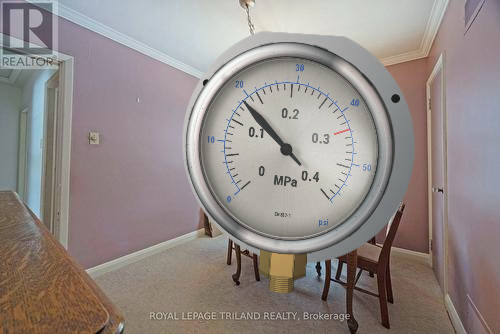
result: 0.13 MPa
